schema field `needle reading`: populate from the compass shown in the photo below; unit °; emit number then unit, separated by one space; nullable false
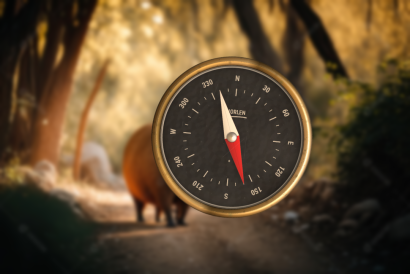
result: 160 °
